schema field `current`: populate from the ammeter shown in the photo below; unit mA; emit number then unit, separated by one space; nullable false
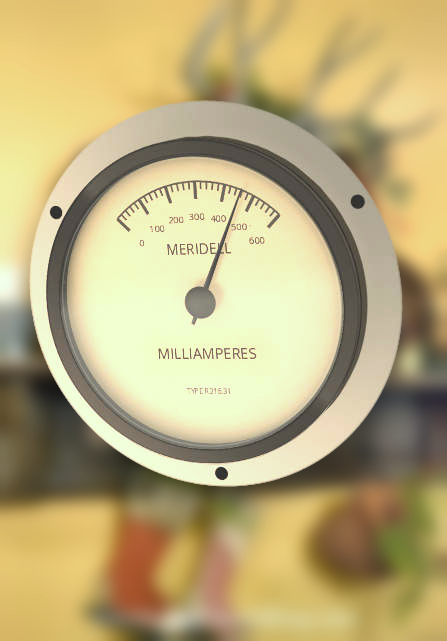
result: 460 mA
